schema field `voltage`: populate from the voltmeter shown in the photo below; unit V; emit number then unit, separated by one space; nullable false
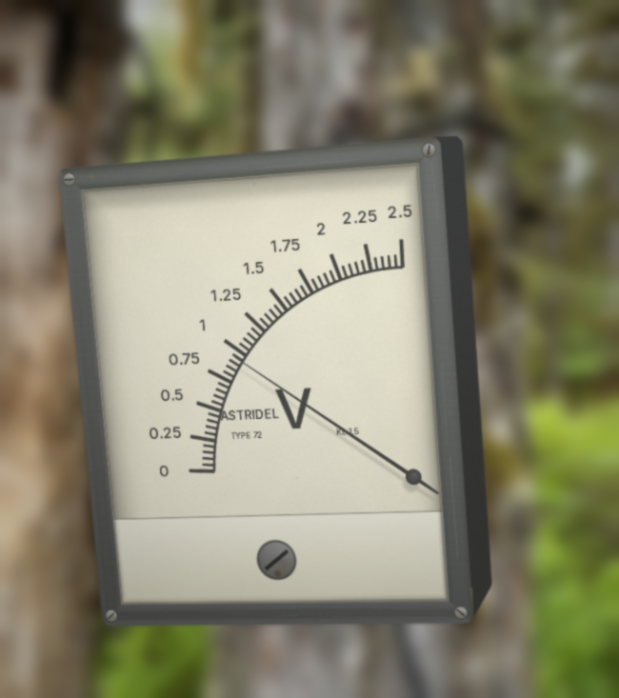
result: 0.95 V
